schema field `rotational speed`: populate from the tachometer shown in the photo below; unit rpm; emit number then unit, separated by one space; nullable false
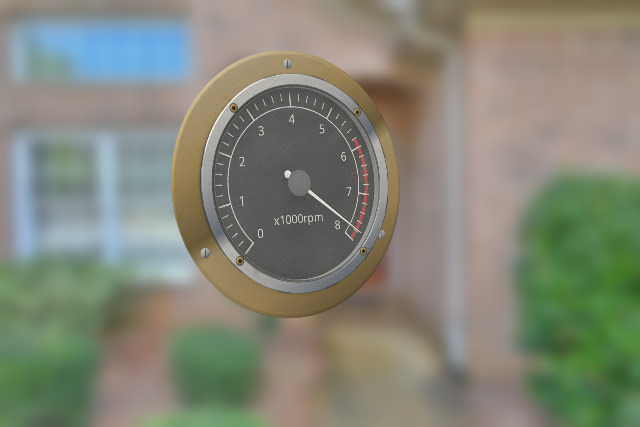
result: 7800 rpm
